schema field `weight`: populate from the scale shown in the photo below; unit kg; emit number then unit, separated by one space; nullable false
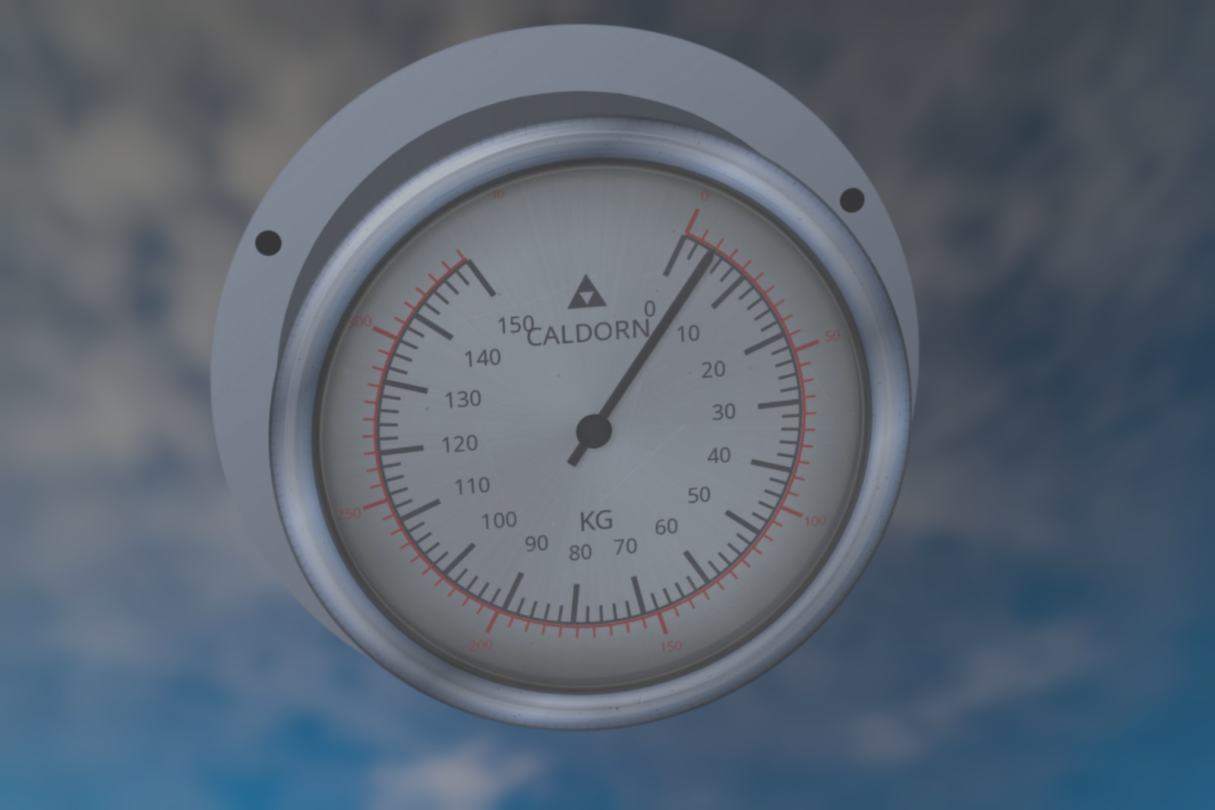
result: 4 kg
